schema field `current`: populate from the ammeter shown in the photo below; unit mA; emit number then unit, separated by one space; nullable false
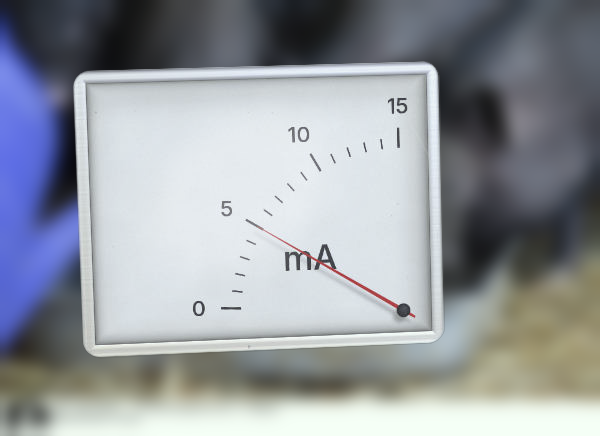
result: 5 mA
